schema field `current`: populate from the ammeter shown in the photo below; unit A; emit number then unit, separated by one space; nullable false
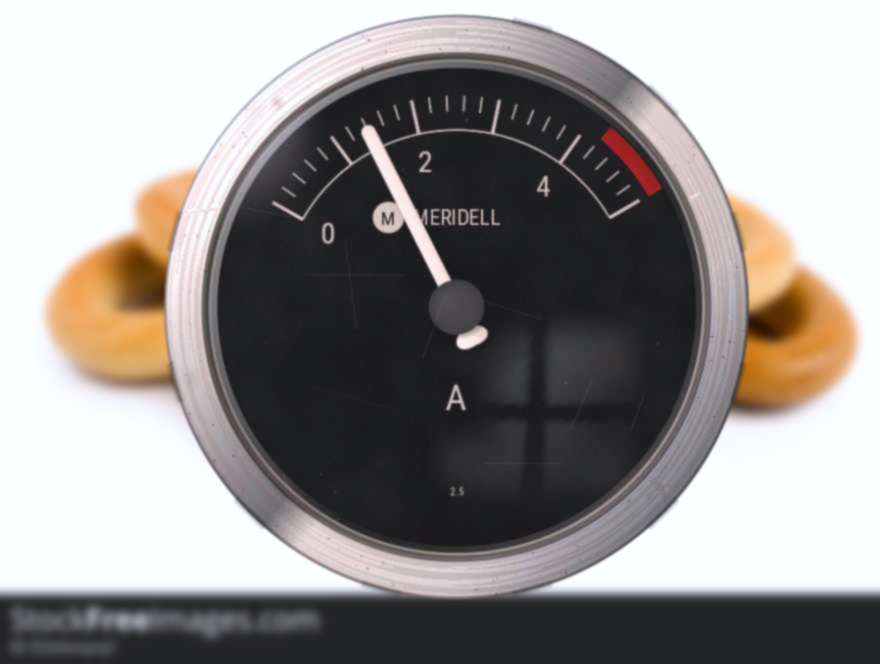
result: 1.4 A
